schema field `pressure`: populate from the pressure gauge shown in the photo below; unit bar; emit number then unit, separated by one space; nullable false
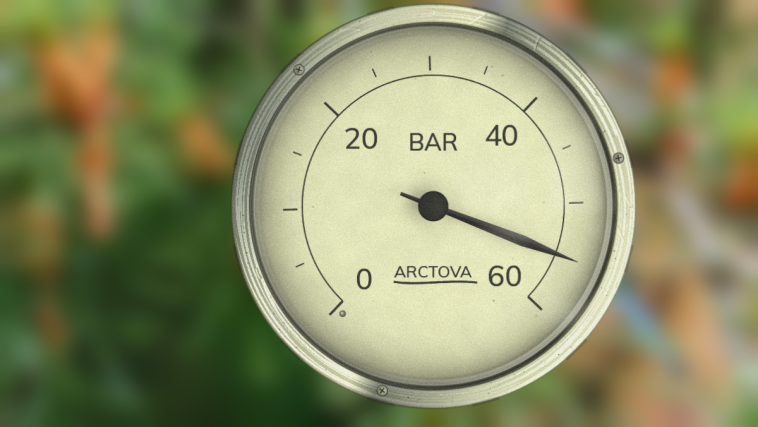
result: 55 bar
